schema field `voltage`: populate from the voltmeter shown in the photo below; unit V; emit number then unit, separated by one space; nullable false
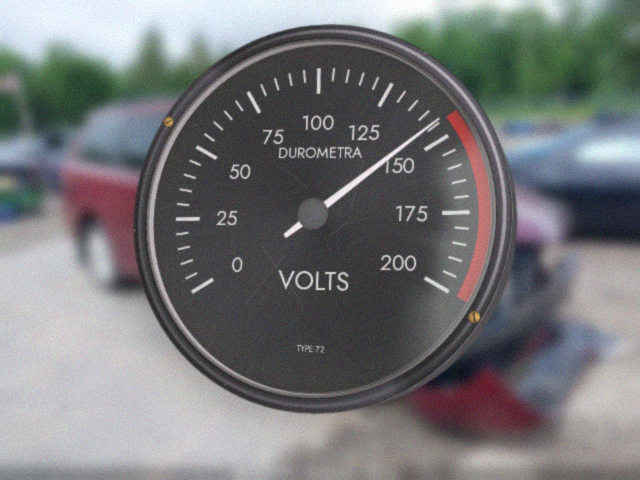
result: 145 V
